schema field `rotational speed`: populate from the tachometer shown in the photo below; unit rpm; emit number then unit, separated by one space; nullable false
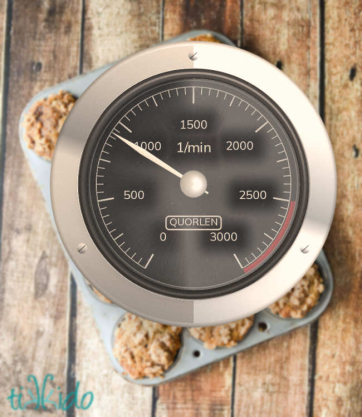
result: 925 rpm
